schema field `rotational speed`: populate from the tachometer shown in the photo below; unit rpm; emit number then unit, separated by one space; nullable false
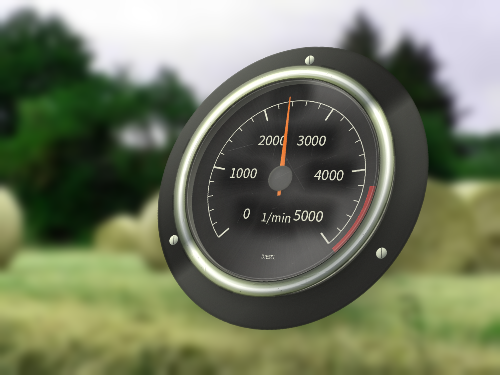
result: 2400 rpm
